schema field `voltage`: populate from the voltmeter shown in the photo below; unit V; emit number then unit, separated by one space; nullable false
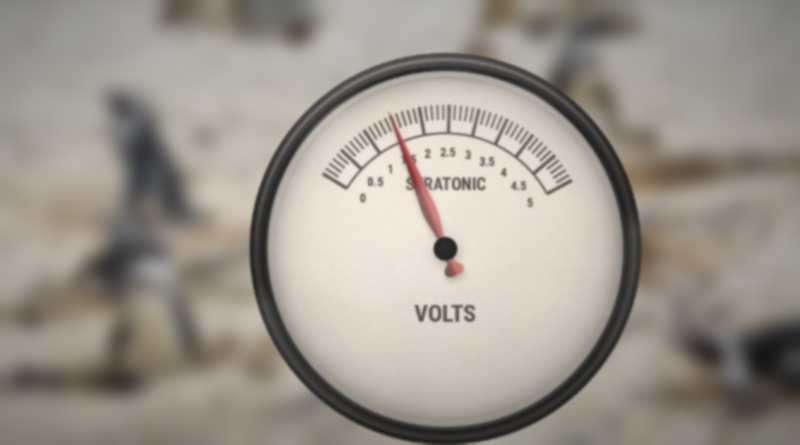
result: 1.5 V
